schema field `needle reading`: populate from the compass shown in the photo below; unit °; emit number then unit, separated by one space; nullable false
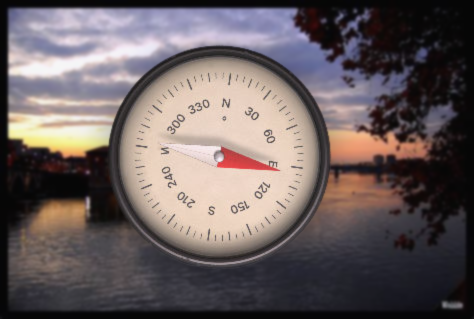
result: 95 °
